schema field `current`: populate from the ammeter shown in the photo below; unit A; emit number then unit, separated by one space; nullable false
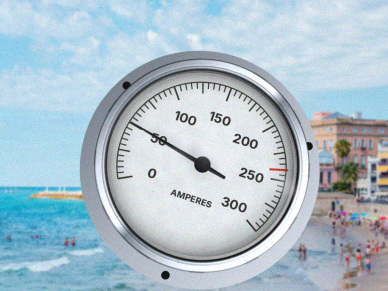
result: 50 A
